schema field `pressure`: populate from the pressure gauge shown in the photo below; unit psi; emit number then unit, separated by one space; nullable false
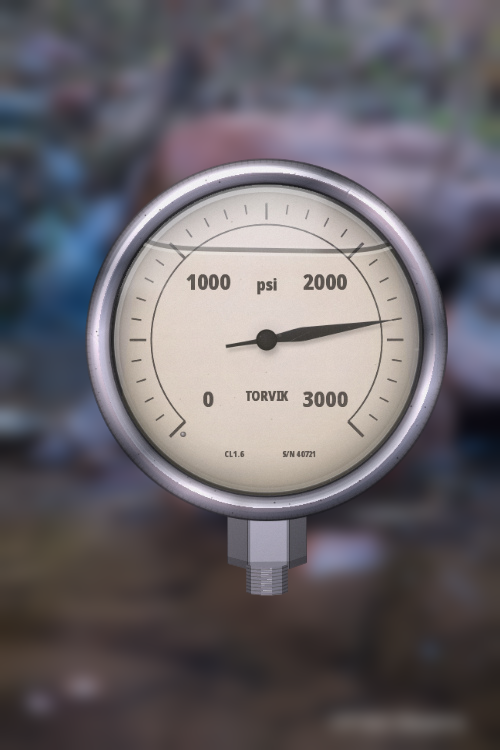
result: 2400 psi
